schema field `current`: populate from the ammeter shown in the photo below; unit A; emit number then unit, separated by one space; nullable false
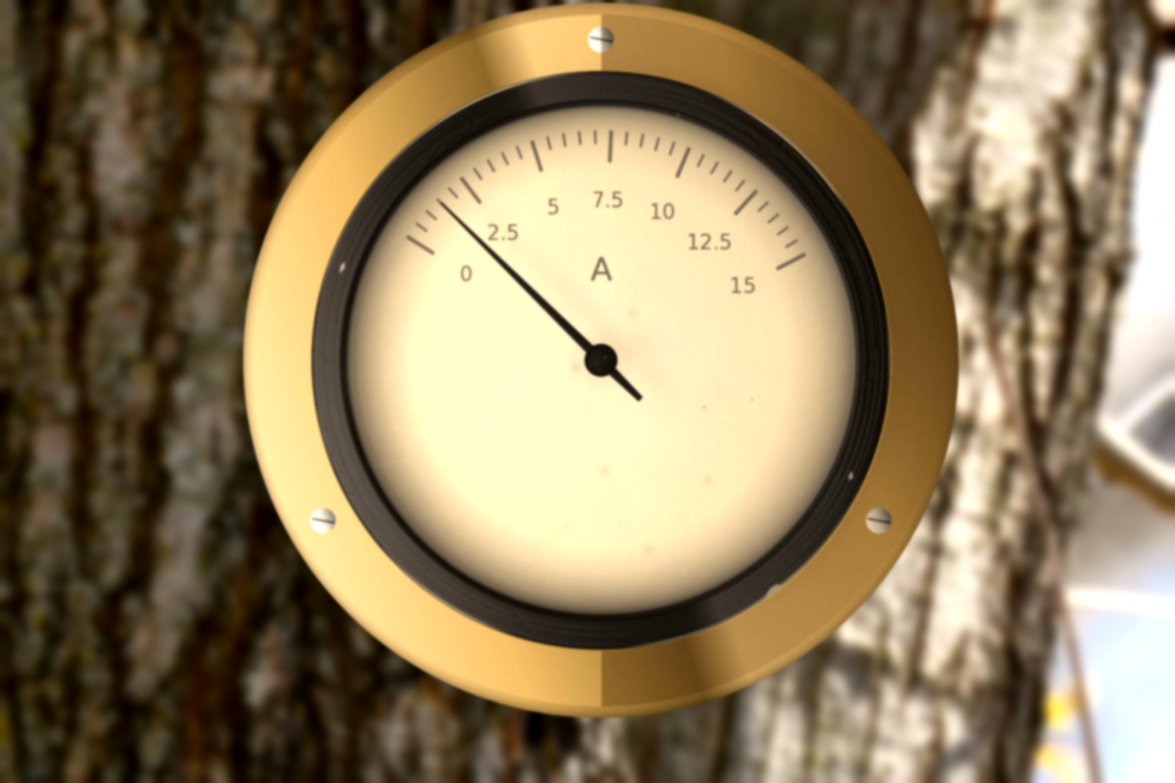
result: 1.5 A
